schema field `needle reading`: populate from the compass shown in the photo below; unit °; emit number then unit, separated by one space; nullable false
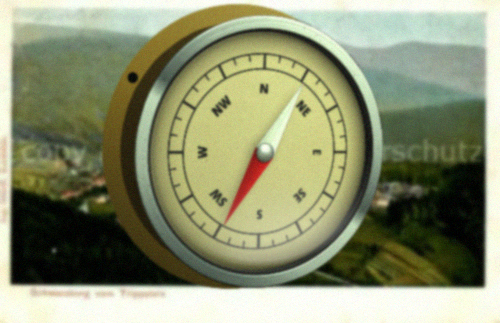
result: 210 °
